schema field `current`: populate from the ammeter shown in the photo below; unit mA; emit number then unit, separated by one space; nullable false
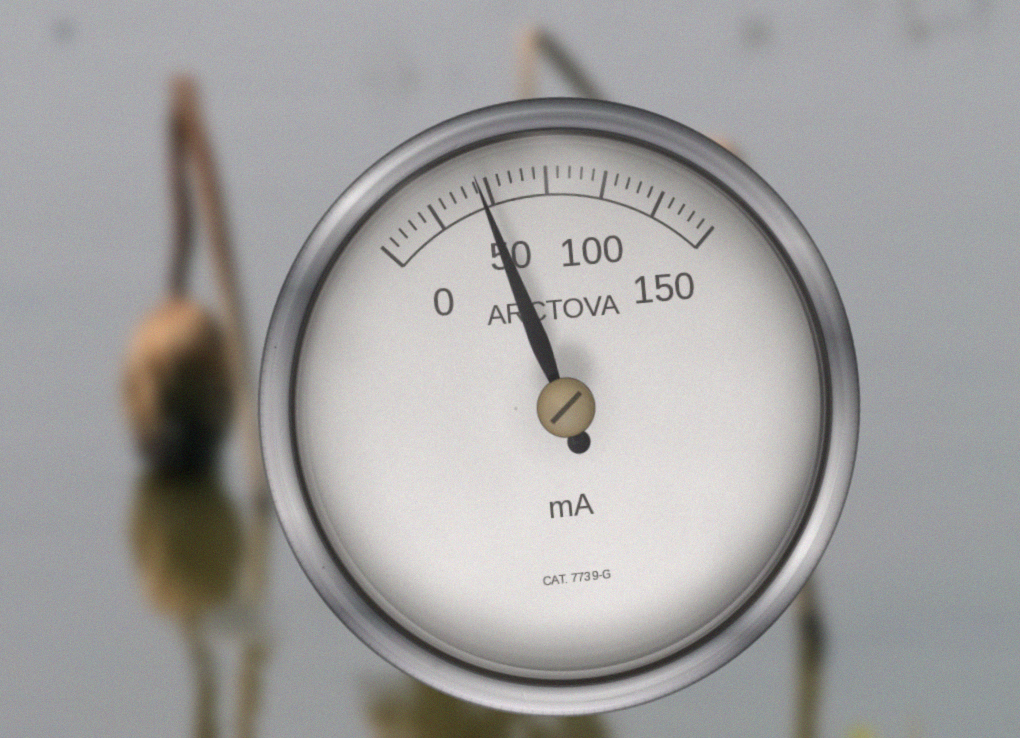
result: 45 mA
